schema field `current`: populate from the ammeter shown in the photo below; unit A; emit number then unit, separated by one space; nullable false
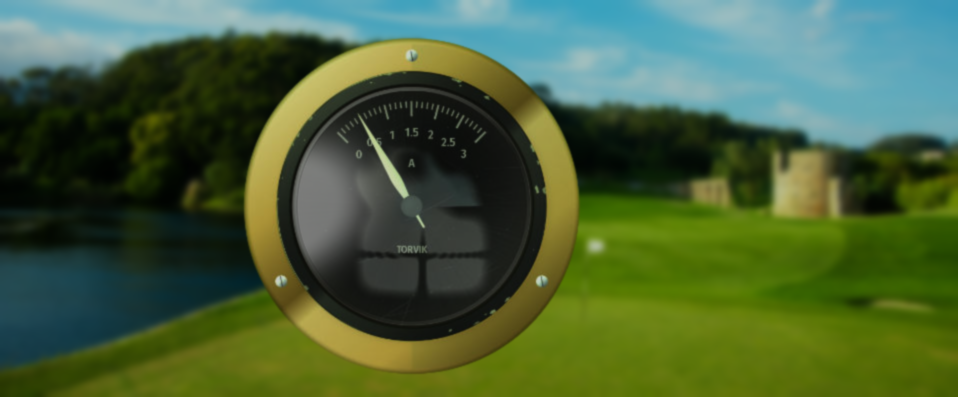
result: 0.5 A
